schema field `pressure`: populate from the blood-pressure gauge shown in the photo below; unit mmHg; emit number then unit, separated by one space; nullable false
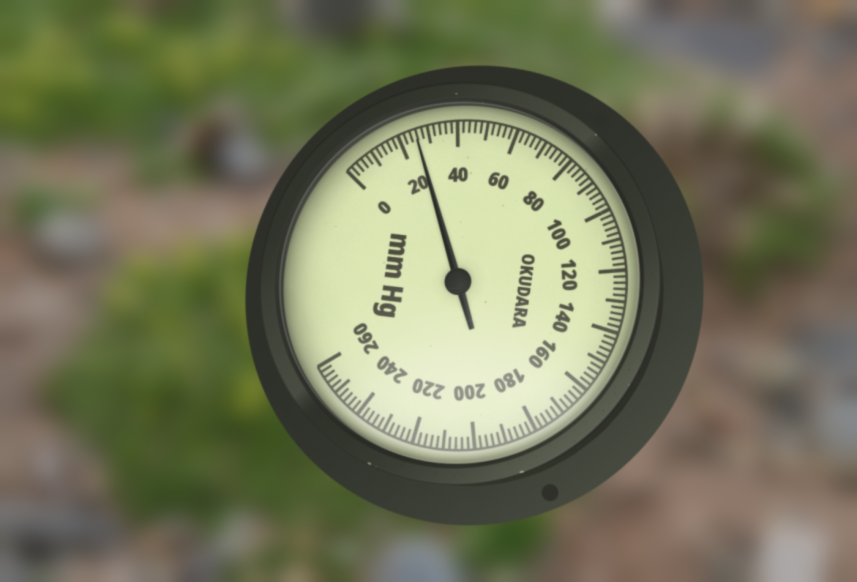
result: 26 mmHg
